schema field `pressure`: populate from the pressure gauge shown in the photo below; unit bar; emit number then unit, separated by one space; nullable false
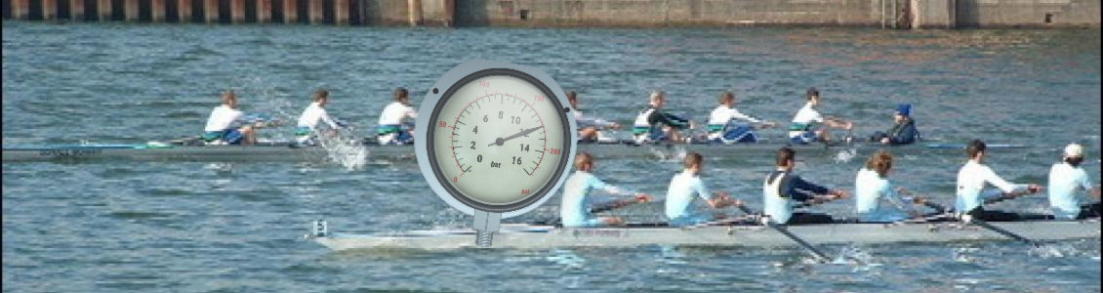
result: 12 bar
